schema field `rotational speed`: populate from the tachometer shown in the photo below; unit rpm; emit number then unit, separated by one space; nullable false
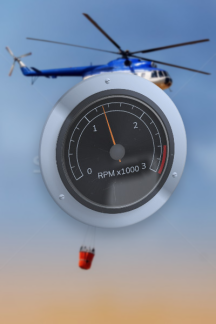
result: 1300 rpm
